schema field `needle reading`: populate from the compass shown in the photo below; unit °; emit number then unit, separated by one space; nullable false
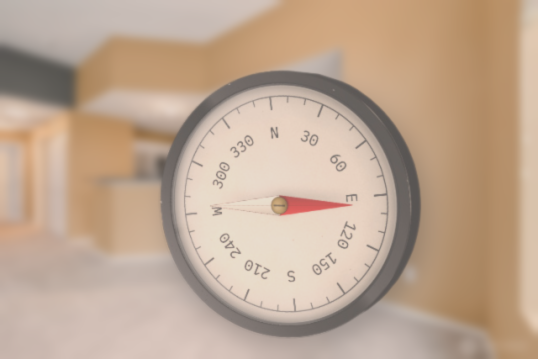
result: 95 °
